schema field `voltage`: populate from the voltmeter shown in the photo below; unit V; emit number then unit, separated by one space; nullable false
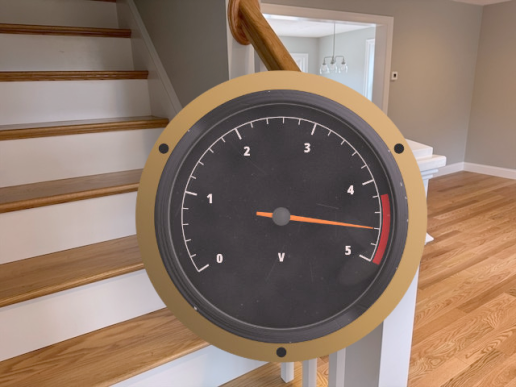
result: 4.6 V
